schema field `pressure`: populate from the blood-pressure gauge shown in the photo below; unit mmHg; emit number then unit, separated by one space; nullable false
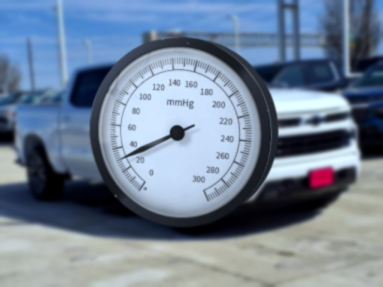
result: 30 mmHg
